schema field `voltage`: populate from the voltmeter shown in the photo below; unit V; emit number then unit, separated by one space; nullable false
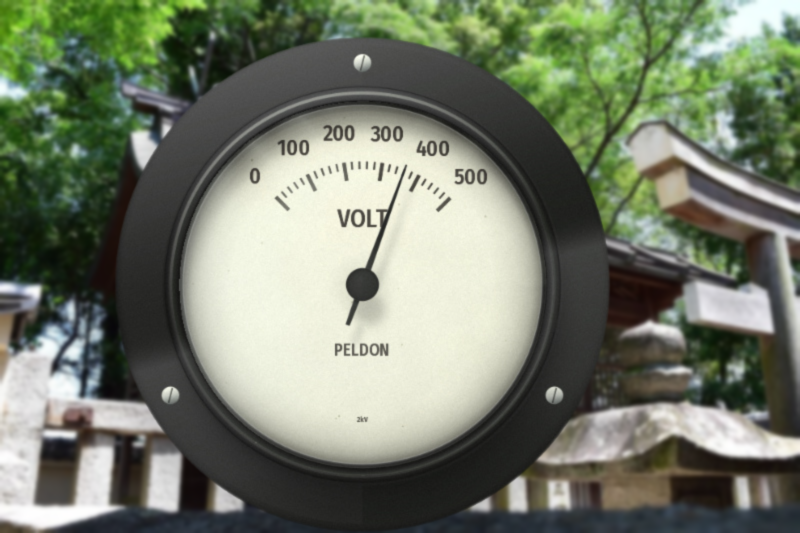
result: 360 V
